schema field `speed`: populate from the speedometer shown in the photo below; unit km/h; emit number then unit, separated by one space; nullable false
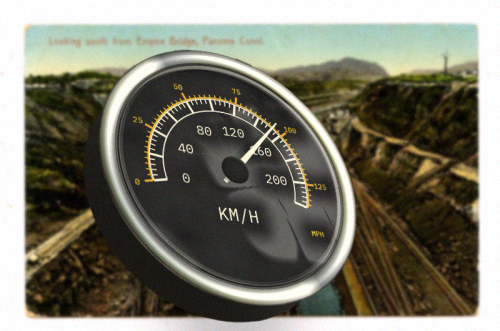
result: 152 km/h
